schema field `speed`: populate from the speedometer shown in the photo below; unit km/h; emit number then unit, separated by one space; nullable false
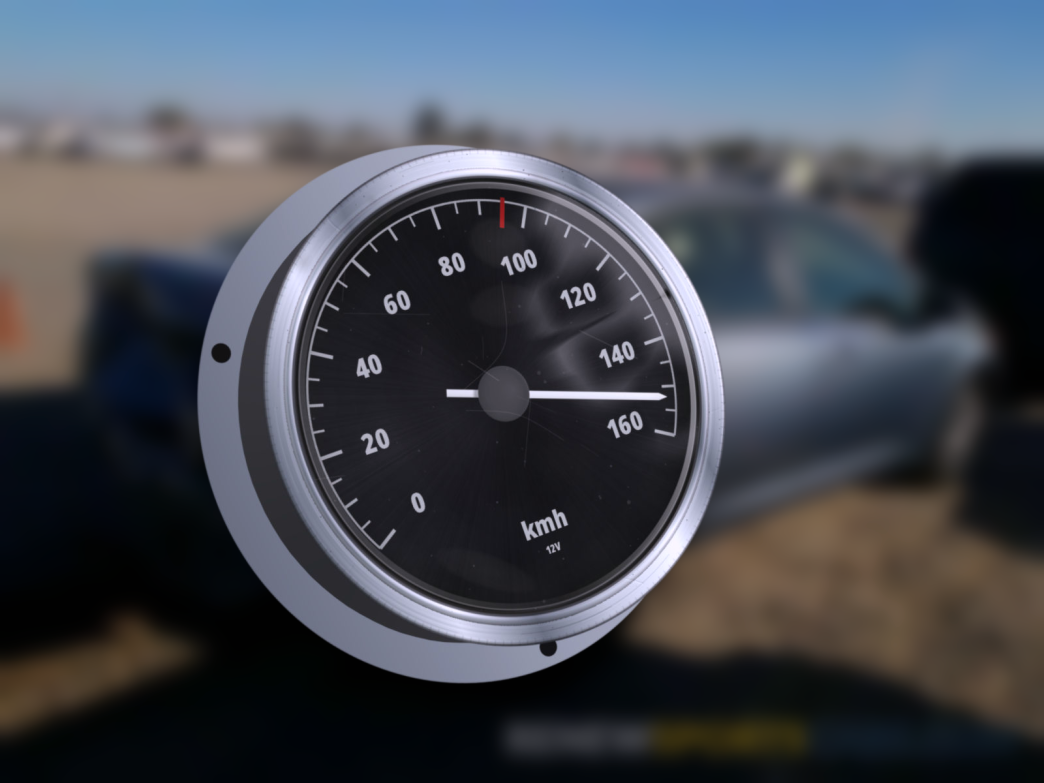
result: 152.5 km/h
